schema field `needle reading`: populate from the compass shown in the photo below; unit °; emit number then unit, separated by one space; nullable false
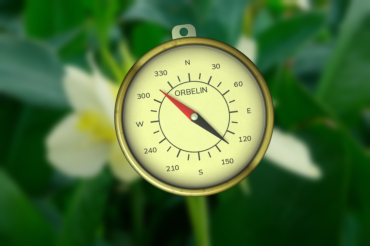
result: 315 °
